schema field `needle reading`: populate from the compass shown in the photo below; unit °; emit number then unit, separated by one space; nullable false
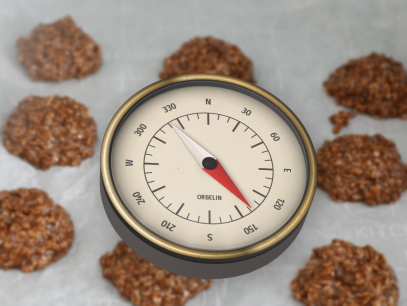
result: 140 °
